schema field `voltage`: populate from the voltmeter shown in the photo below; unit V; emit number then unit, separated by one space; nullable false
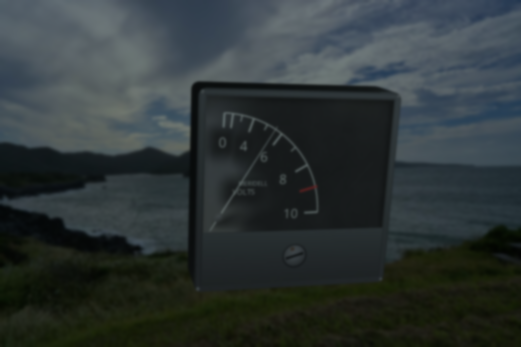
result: 5.5 V
